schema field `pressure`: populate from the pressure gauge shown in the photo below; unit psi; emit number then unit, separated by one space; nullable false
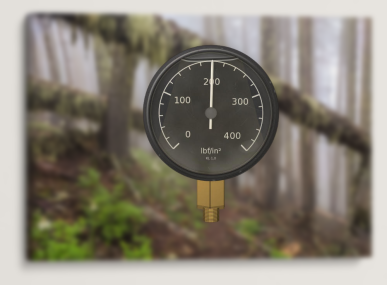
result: 200 psi
